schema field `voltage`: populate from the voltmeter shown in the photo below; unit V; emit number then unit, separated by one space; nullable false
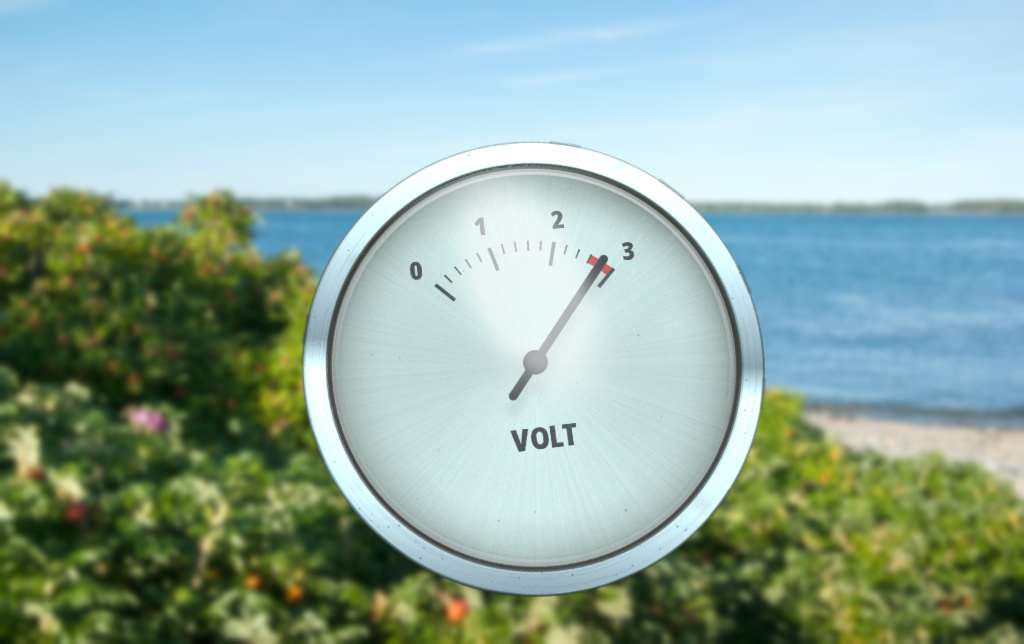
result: 2.8 V
